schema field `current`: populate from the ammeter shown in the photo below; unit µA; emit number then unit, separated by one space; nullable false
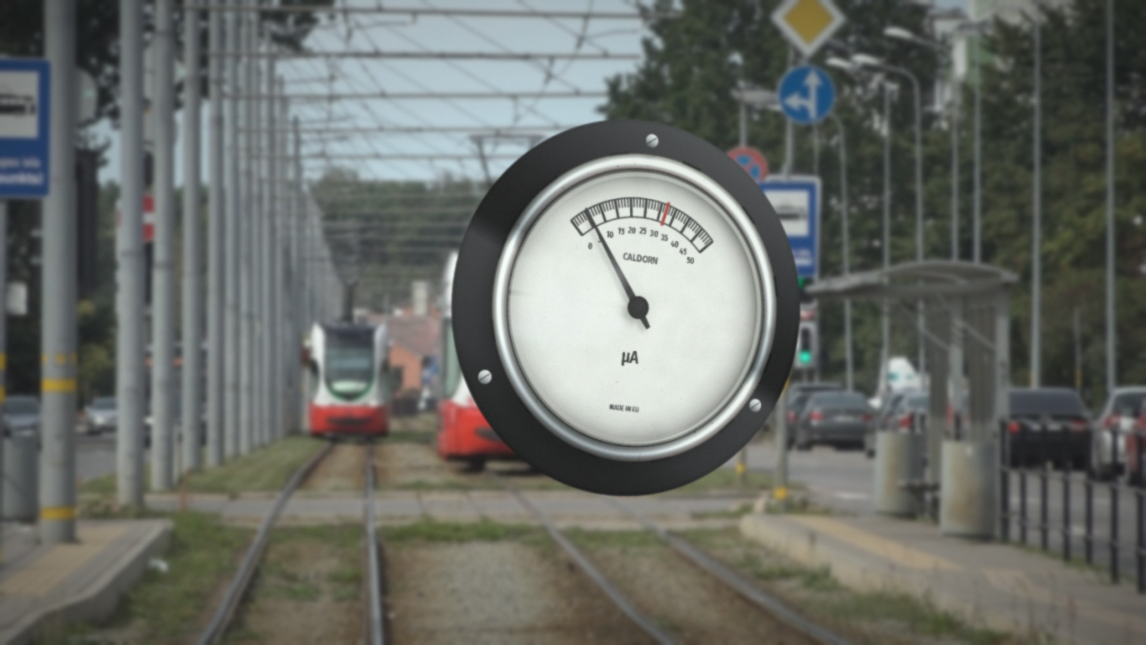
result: 5 µA
